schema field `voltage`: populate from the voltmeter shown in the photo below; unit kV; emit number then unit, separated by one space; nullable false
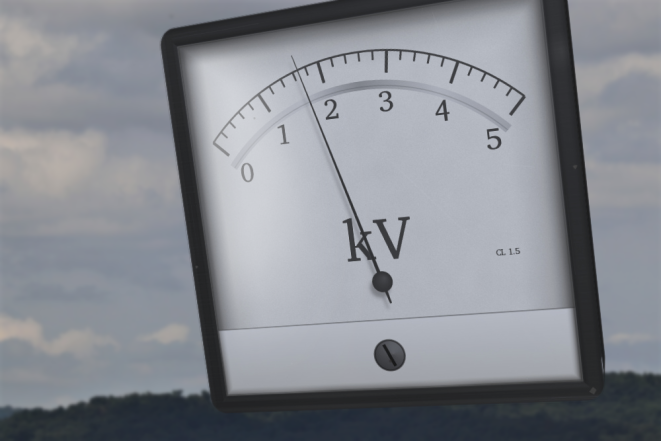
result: 1.7 kV
